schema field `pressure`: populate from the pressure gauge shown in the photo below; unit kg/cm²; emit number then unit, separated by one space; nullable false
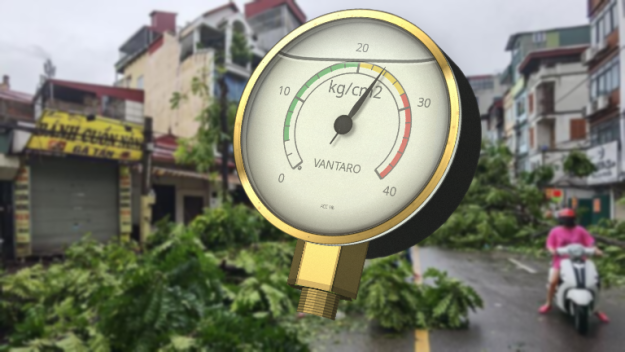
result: 24 kg/cm²
